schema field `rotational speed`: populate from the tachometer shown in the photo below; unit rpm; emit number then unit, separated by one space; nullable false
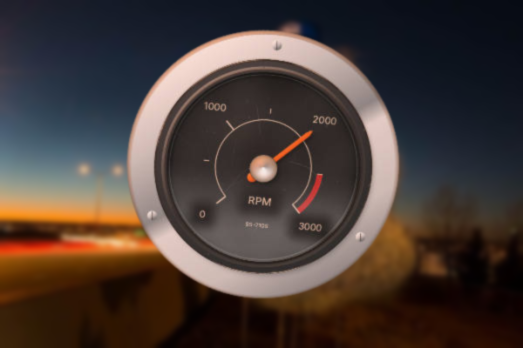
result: 2000 rpm
